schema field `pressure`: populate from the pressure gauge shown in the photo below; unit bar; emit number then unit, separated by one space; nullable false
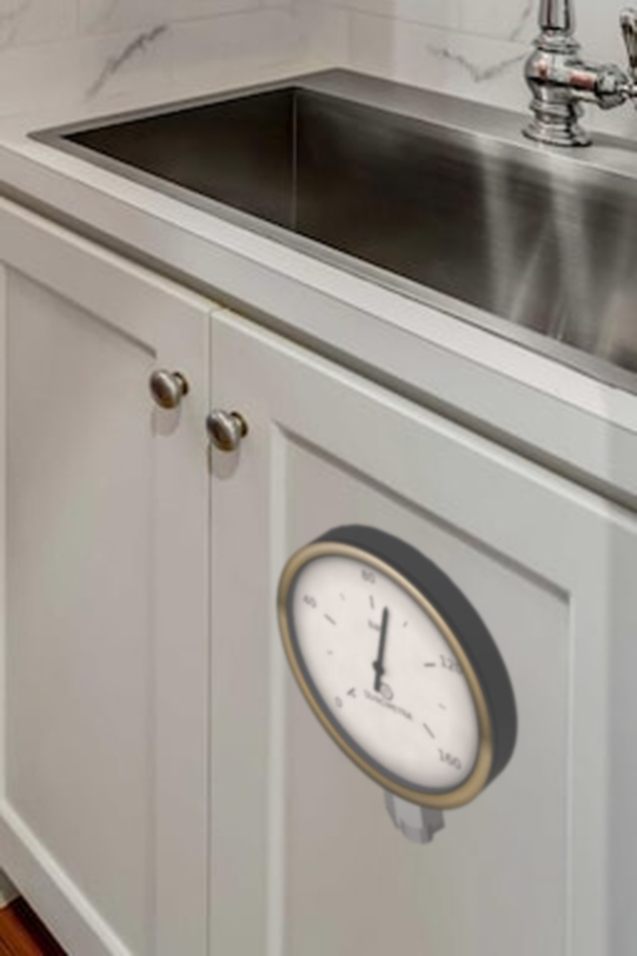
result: 90 bar
